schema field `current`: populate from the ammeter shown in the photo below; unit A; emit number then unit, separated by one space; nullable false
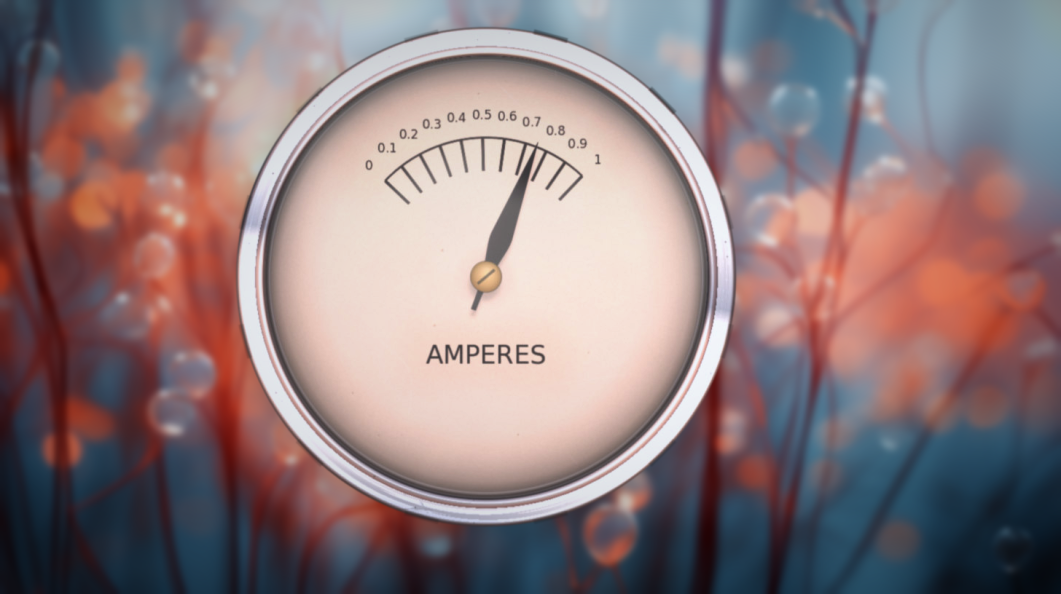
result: 0.75 A
